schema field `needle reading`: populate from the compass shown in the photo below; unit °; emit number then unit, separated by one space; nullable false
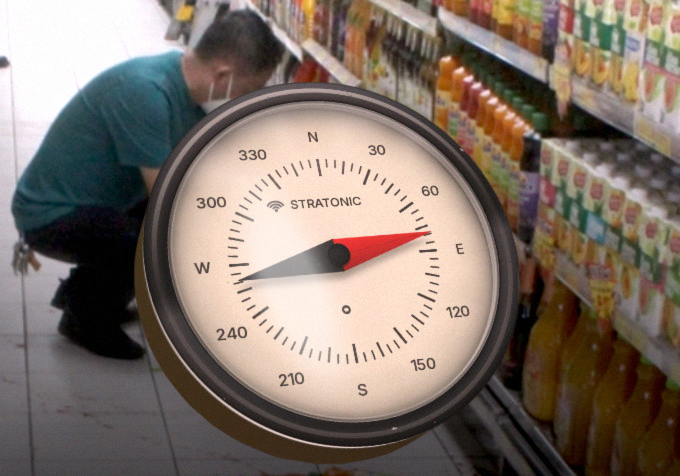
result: 80 °
